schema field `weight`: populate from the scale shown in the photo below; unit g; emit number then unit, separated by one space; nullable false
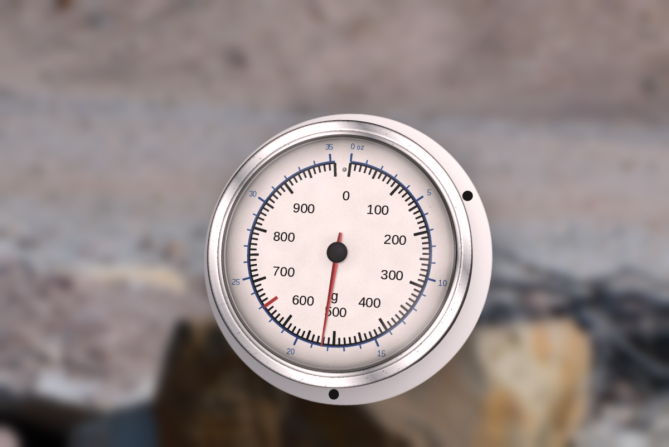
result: 520 g
